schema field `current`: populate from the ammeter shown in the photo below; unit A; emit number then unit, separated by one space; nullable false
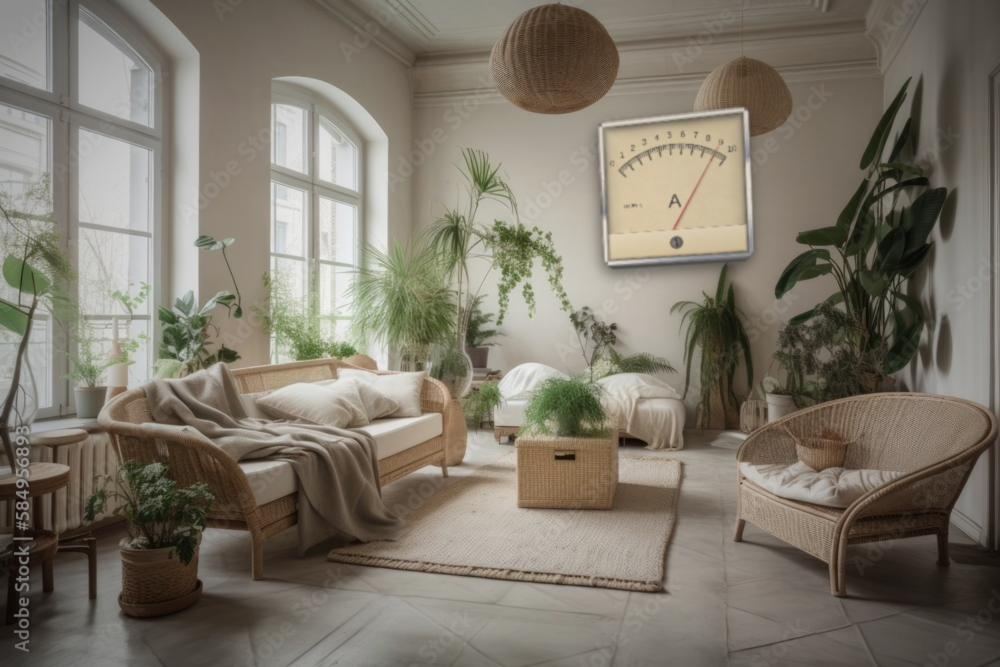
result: 9 A
